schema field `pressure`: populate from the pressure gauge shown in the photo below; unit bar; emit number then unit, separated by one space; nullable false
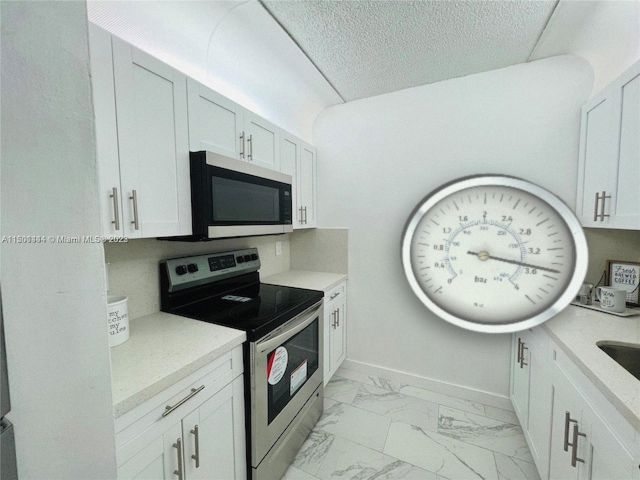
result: 3.5 bar
